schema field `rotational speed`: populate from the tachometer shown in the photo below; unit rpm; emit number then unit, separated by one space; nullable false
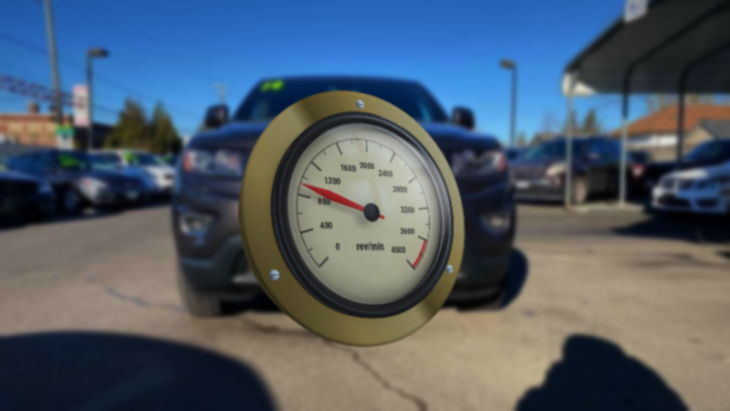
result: 900 rpm
